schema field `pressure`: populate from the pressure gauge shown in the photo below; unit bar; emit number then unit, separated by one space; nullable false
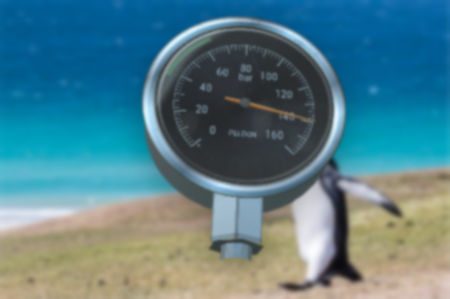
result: 140 bar
